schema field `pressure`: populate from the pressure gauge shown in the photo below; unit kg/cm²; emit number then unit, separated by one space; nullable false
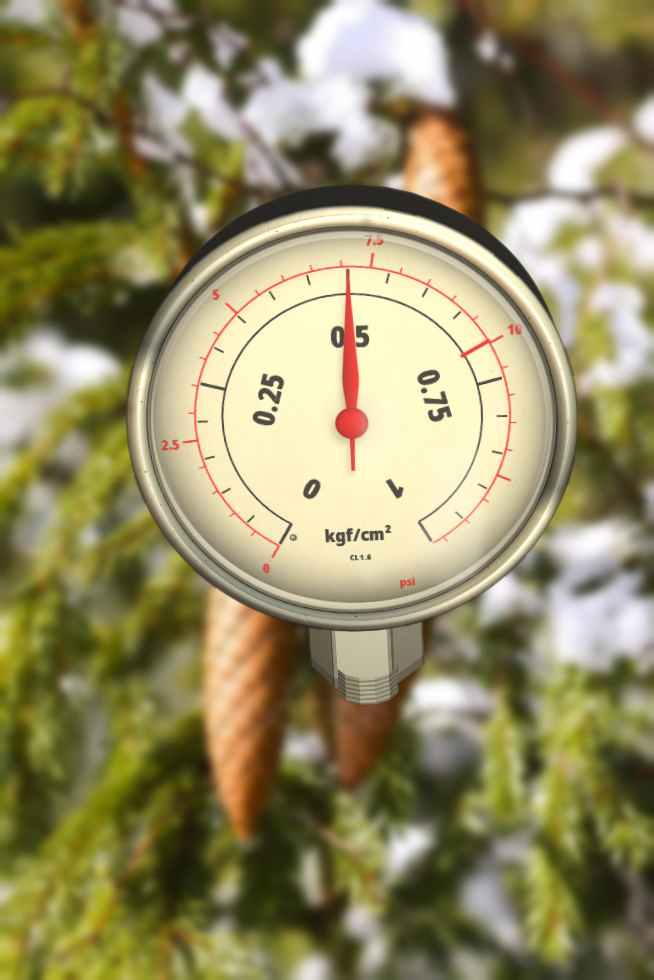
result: 0.5 kg/cm²
